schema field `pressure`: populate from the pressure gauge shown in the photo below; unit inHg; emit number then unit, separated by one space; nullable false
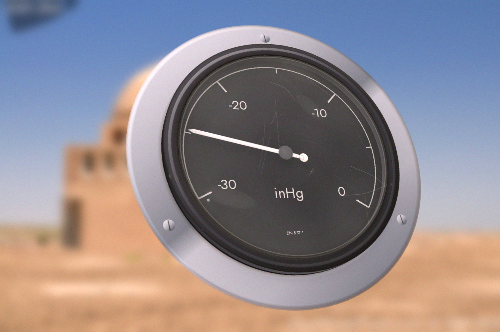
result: -25 inHg
